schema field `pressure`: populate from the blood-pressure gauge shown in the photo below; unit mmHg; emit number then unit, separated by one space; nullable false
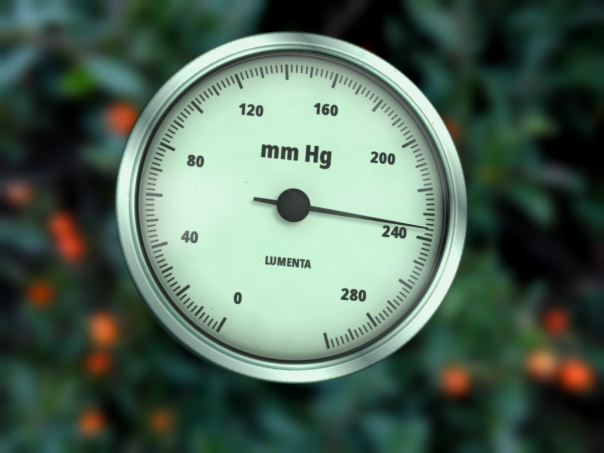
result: 236 mmHg
